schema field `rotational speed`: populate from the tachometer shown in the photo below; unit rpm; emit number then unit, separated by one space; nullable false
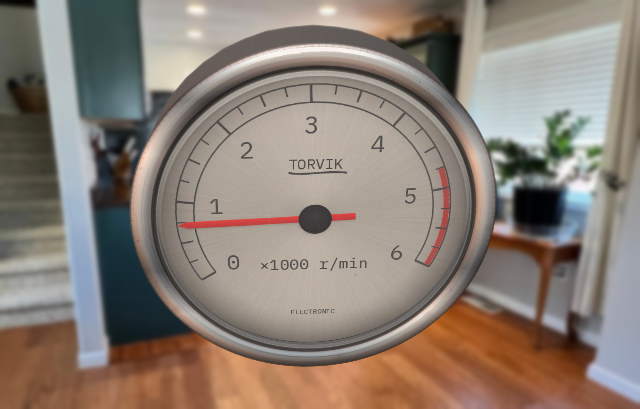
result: 750 rpm
